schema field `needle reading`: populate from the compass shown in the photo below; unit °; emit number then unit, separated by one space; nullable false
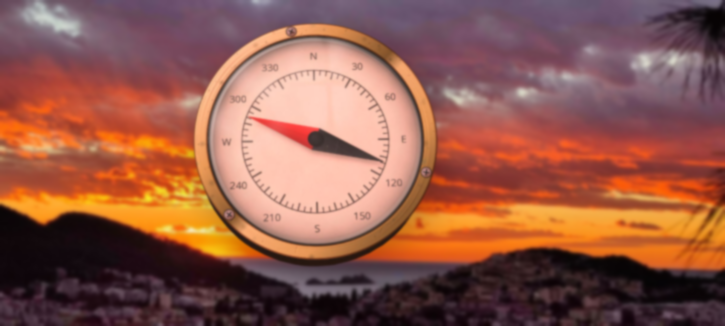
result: 290 °
